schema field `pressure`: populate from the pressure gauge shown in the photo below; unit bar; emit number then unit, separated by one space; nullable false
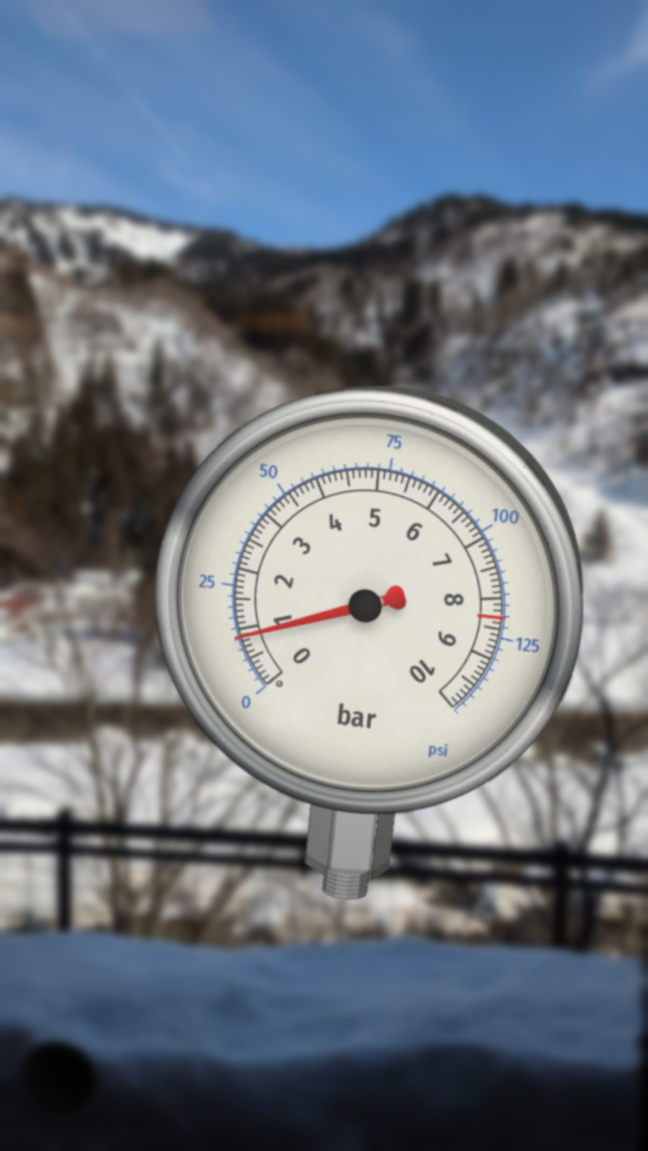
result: 0.9 bar
